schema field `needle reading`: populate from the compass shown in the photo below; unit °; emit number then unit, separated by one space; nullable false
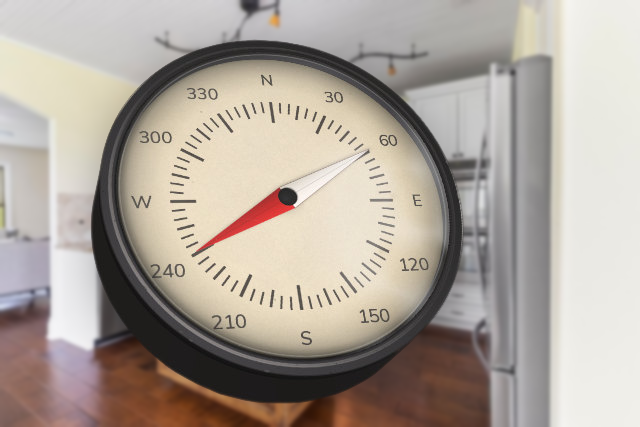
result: 240 °
